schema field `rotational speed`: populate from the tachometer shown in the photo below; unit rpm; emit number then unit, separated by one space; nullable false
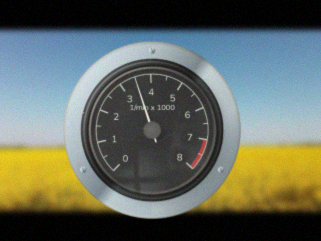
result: 3500 rpm
